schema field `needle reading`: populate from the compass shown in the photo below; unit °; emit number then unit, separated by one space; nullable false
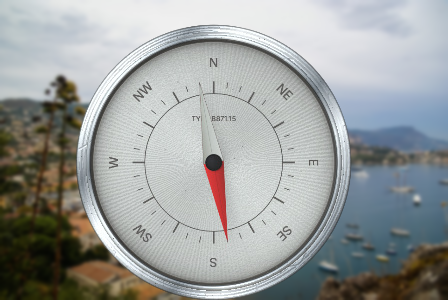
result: 170 °
